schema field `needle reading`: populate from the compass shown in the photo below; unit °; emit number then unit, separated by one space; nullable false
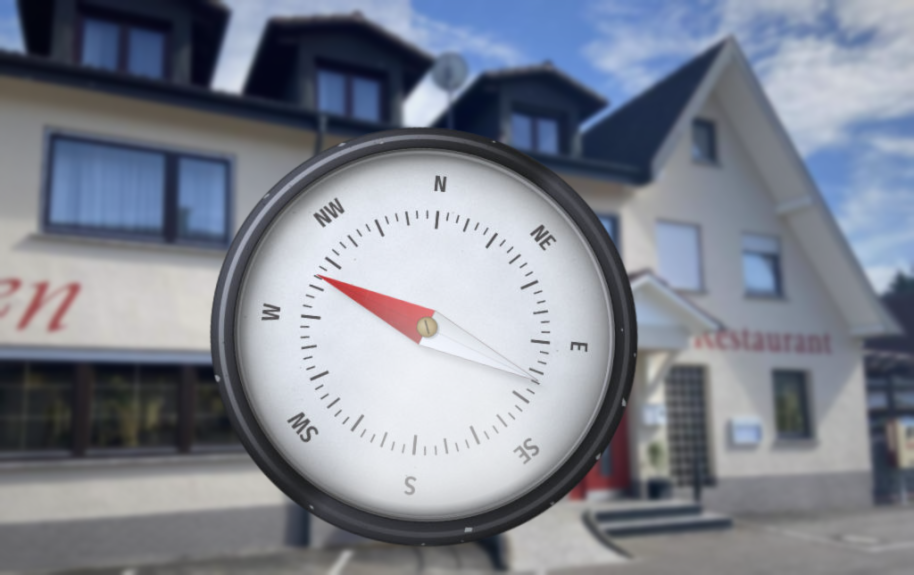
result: 290 °
